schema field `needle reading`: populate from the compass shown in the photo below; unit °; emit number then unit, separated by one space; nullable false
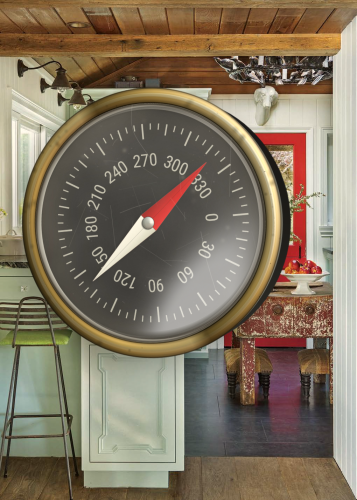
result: 320 °
